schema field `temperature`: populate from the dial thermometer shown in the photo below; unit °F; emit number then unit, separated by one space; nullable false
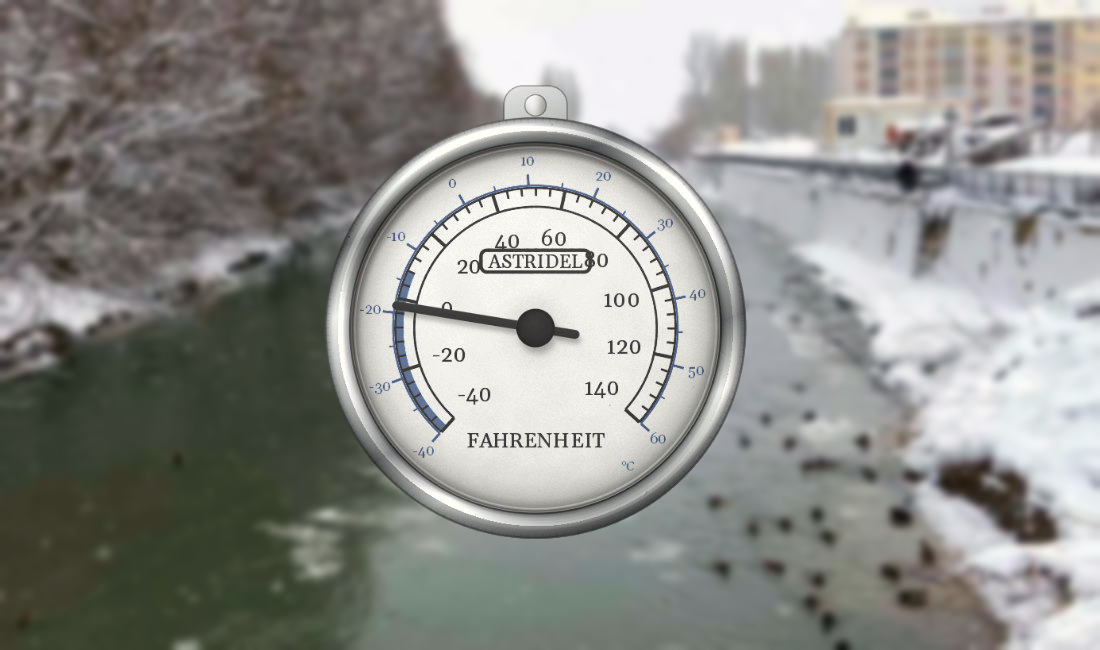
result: -2 °F
